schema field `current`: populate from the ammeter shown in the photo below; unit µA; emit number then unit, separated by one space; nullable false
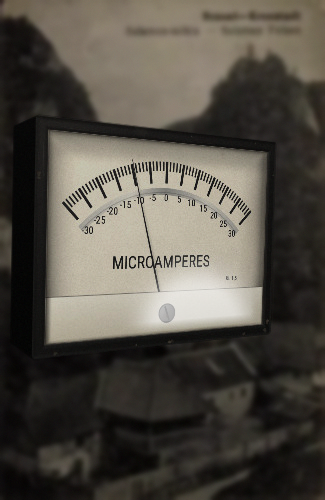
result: -10 µA
